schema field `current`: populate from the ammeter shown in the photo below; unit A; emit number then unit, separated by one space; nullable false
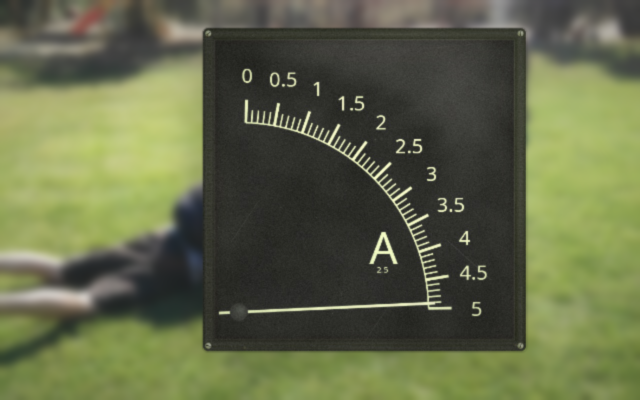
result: 4.9 A
